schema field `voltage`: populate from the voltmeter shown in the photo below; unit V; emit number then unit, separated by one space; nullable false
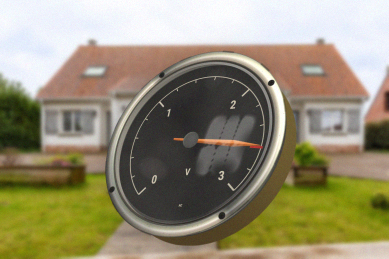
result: 2.6 V
